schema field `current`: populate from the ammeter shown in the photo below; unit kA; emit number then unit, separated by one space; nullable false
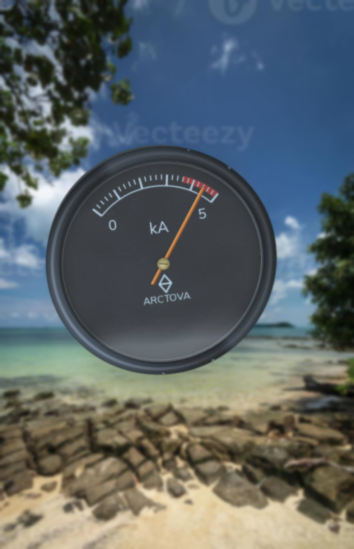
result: 4.4 kA
